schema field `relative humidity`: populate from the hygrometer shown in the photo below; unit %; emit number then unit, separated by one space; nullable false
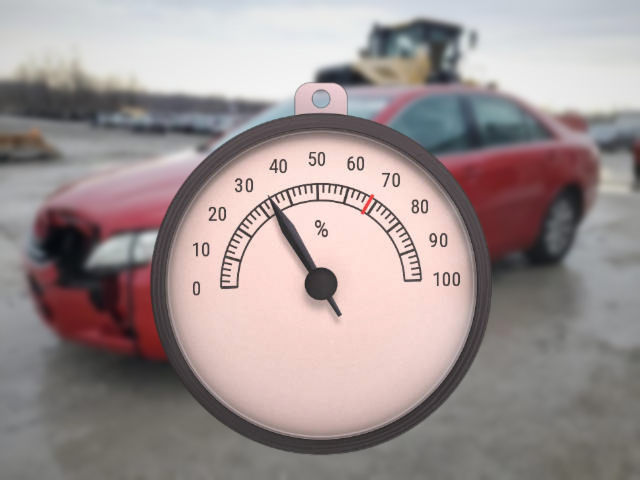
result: 34 %
